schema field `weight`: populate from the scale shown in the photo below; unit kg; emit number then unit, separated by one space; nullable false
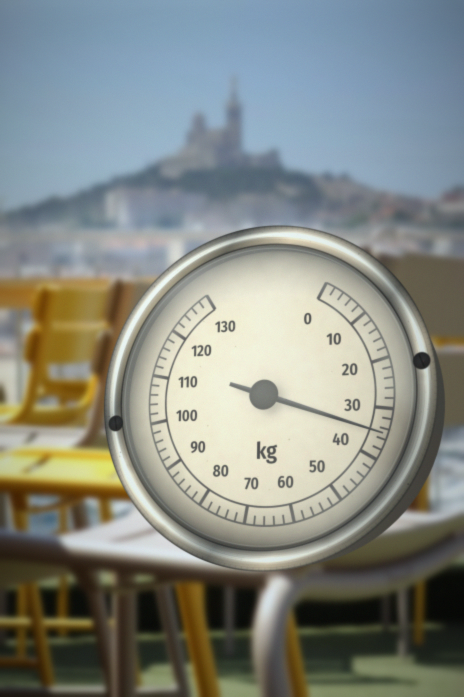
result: 35 kg
